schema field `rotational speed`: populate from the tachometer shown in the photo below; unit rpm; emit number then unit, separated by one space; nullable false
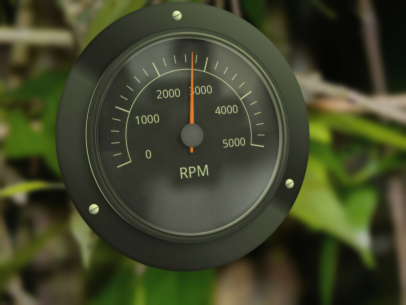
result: 2700 rpm
